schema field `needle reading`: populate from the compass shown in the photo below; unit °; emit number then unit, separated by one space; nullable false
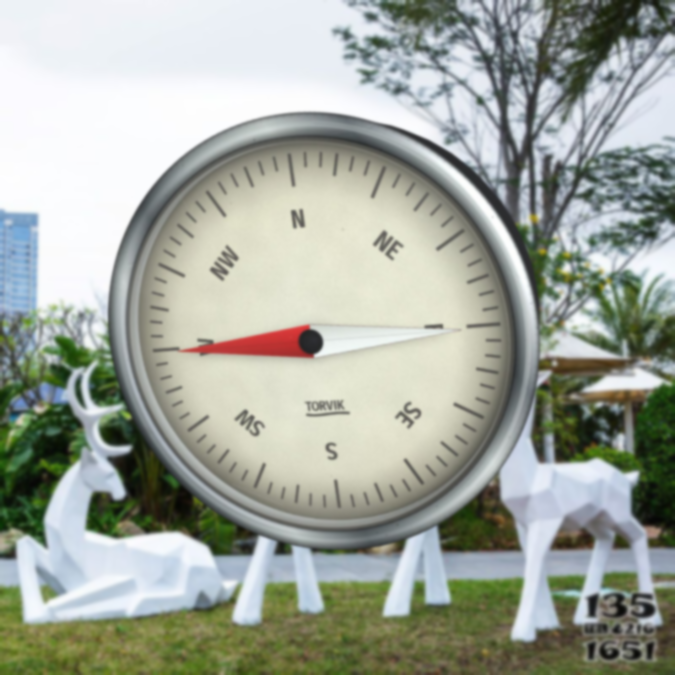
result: 270 °
